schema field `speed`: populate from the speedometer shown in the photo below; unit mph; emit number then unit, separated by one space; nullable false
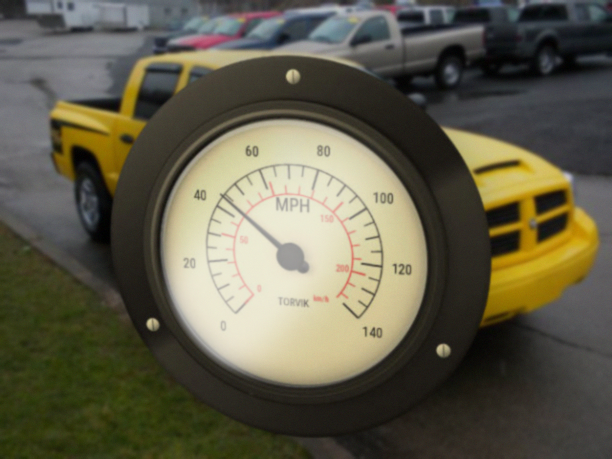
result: 45 mph
